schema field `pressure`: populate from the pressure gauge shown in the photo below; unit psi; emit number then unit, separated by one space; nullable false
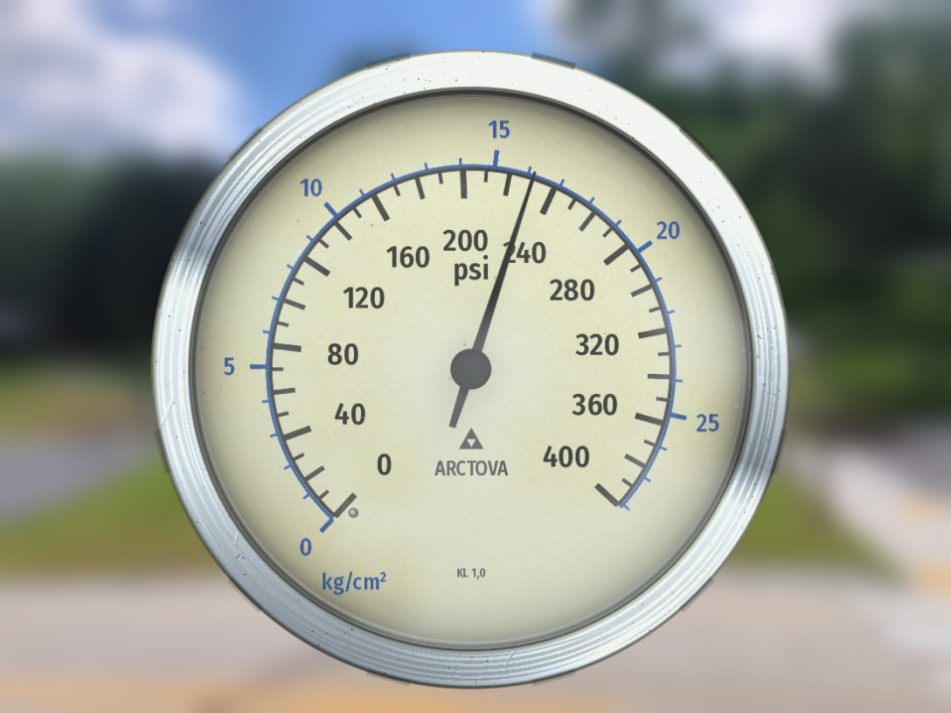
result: 230 psi
